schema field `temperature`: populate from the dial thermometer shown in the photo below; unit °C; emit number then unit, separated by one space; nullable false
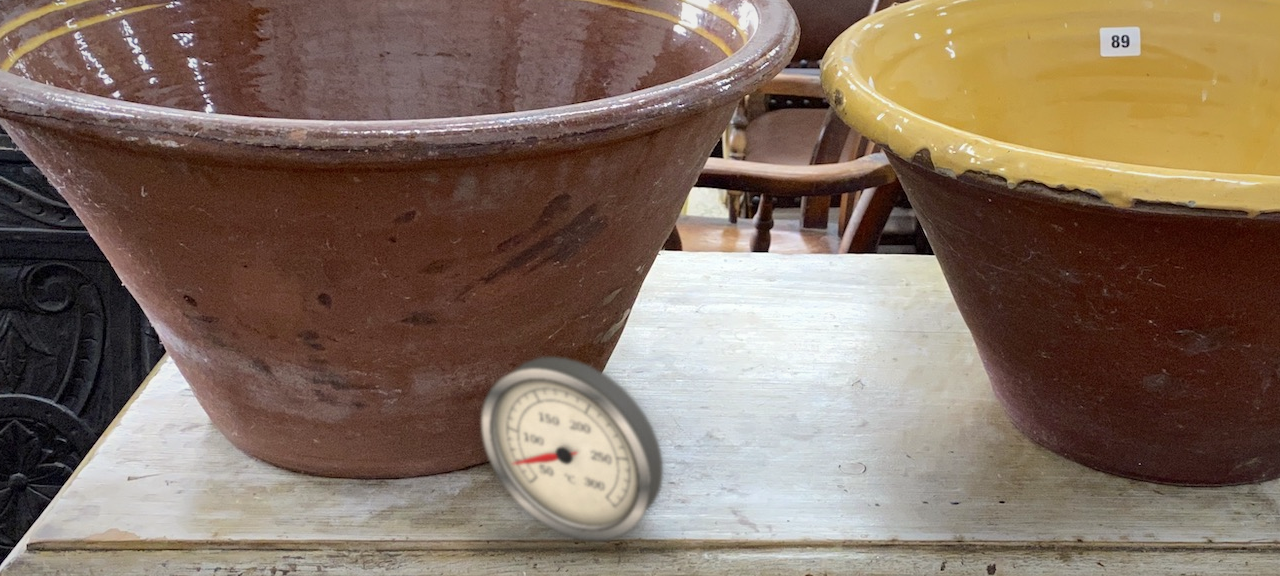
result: 70 °C
